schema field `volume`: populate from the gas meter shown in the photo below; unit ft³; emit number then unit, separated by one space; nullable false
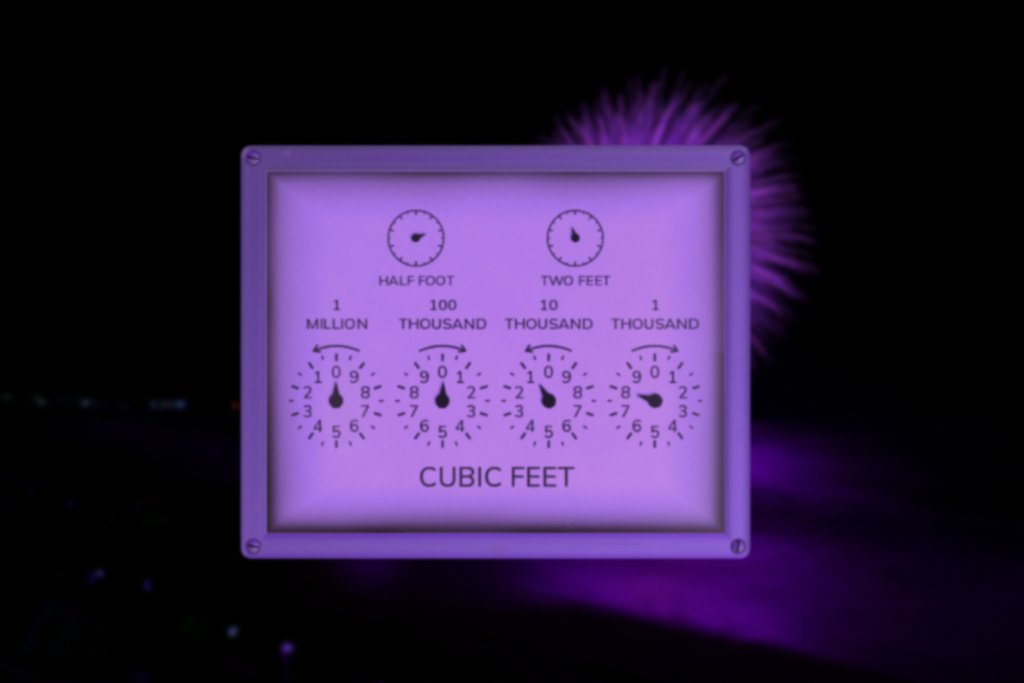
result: 800 ft³
